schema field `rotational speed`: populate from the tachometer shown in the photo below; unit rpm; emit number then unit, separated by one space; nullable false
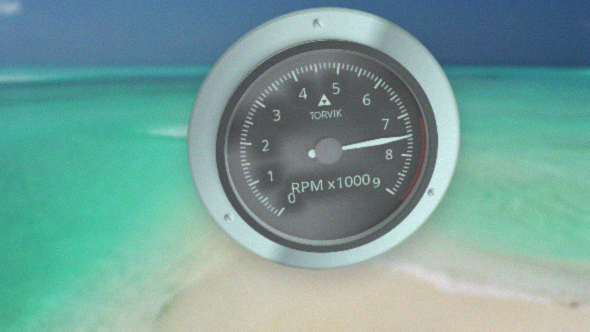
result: 7500 rpm
